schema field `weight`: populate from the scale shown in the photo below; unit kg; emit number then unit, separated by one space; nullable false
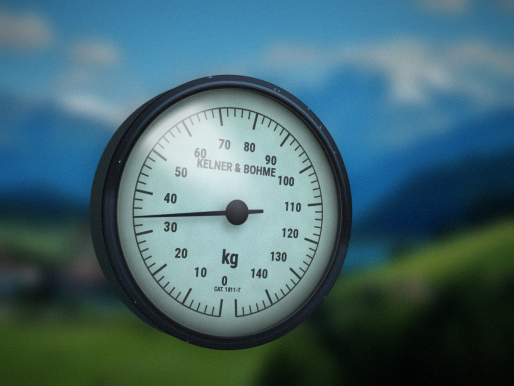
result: 34 kg
